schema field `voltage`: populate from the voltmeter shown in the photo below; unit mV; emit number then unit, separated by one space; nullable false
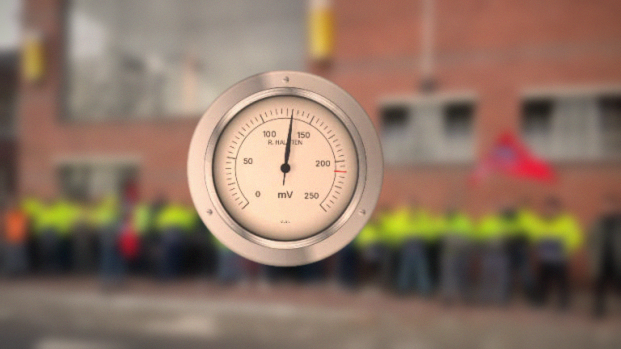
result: 130 mV
